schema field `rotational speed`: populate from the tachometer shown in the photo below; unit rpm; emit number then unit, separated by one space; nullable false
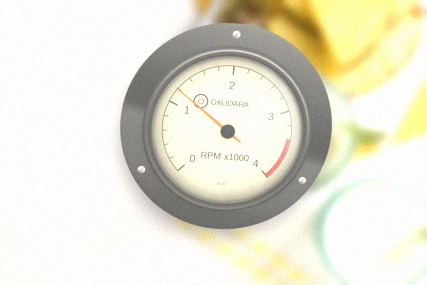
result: 1200 rpm
